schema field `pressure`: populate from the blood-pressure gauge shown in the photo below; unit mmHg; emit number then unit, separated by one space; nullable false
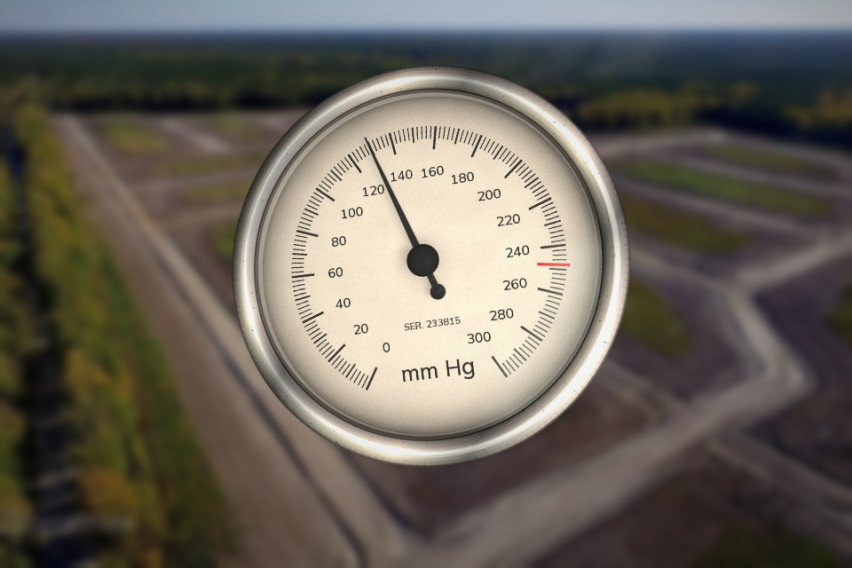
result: 130 mmHg
